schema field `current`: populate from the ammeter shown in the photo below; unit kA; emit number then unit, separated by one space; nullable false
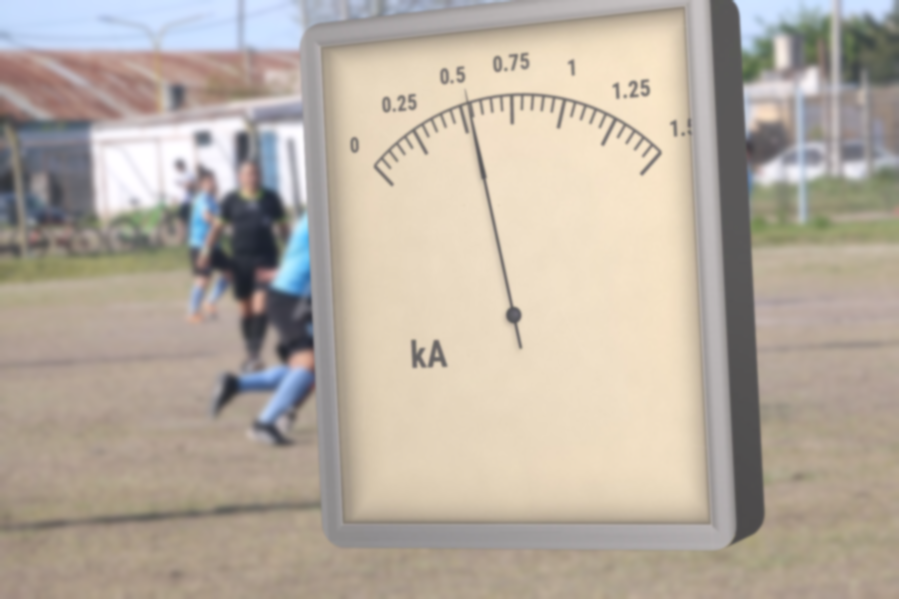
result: 0.55 kA
